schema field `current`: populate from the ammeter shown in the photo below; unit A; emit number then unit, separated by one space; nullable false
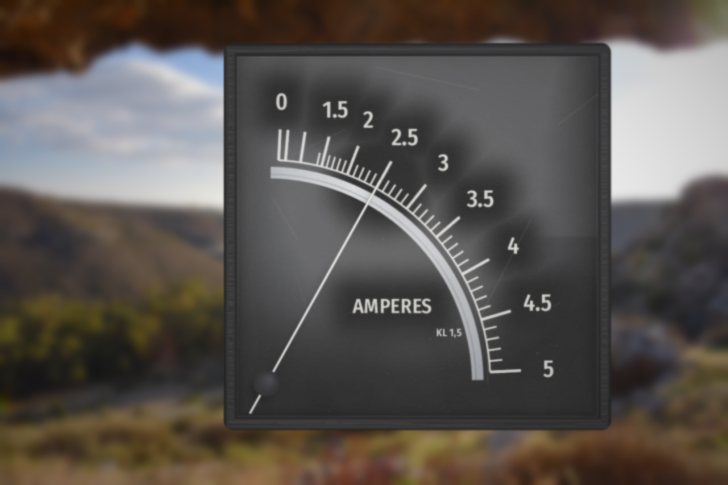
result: 2.5 A
